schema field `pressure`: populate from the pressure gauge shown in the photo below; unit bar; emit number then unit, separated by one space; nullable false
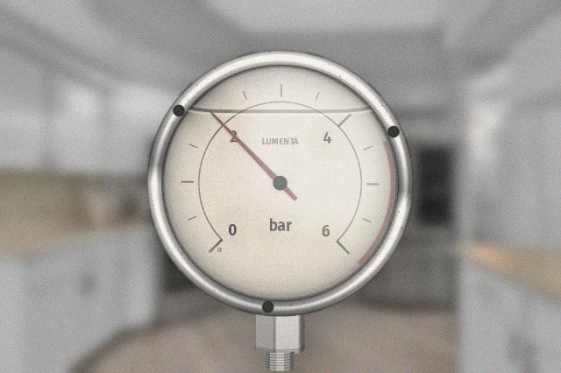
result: 2 bar
